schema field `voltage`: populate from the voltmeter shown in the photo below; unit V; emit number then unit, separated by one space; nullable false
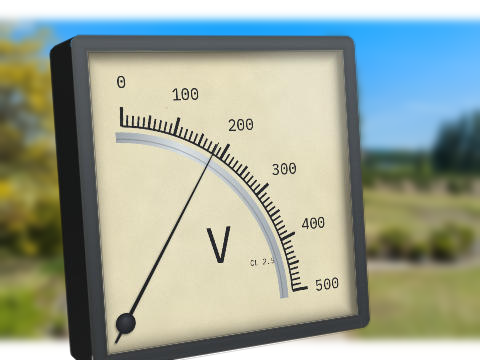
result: 180 V
